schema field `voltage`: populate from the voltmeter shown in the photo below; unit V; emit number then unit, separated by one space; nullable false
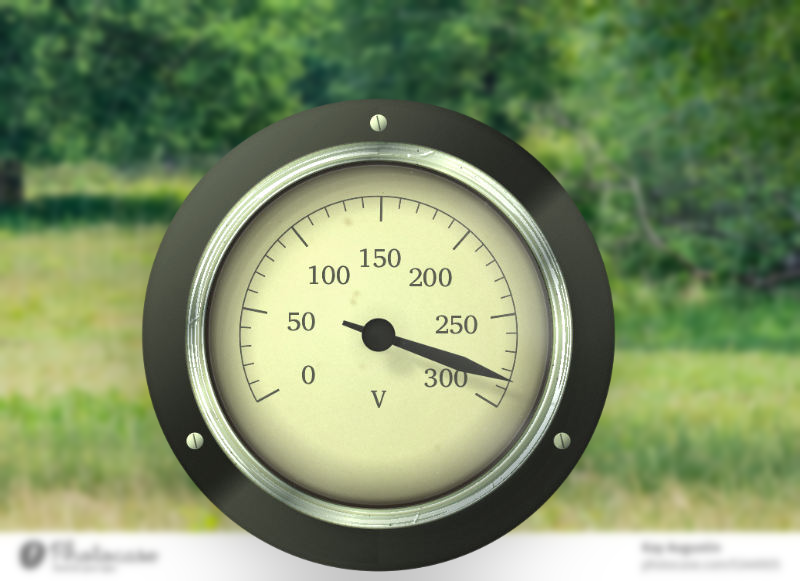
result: 285 V
